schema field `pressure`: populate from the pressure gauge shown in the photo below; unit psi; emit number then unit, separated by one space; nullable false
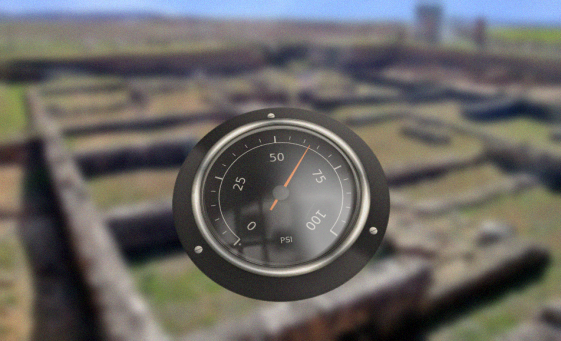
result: 62.5 psi
